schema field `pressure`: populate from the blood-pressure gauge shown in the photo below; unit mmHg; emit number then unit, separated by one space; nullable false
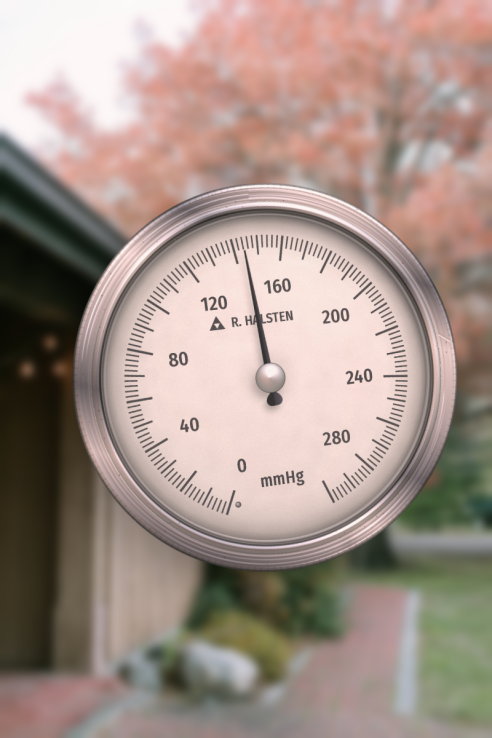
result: 144 mmHg
